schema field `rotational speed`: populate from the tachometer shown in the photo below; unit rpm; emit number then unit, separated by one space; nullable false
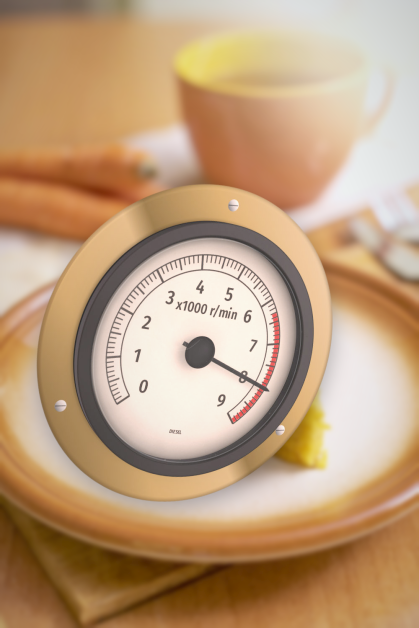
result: 8000 rpm
